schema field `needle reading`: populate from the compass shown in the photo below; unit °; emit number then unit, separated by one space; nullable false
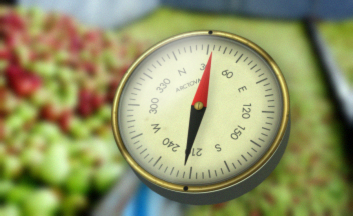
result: 35 °
